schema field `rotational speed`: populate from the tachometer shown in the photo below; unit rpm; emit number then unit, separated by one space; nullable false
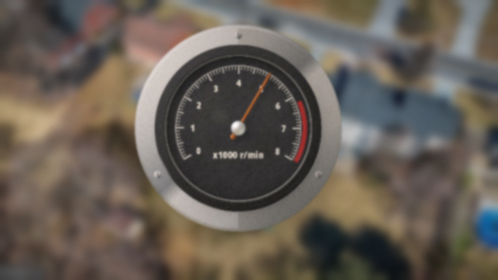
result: 5000 rpm
